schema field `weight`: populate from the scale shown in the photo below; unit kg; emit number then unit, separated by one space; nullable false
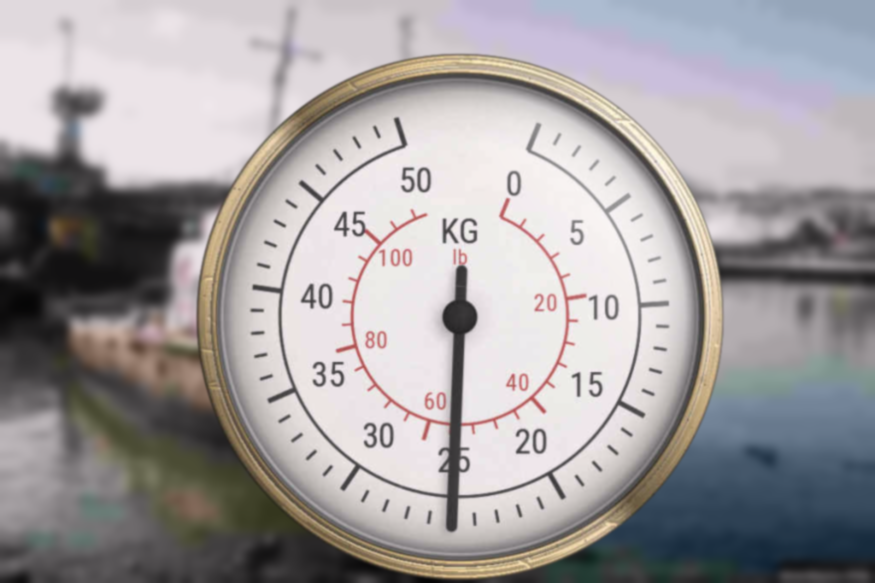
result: 25 kg
